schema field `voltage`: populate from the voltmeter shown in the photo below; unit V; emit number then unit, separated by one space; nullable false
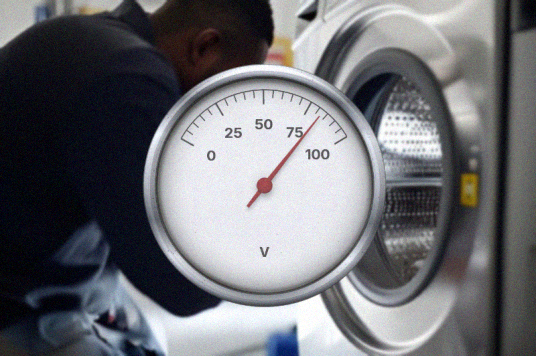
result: 82.5 V
